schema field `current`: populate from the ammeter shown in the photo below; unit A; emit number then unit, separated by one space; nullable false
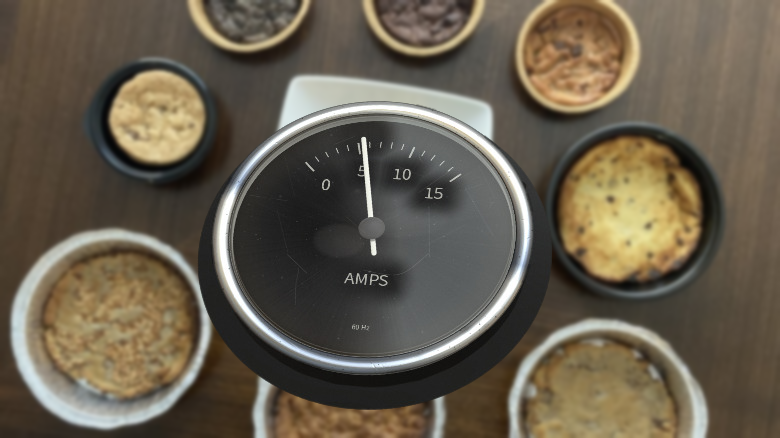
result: 5.5 A
